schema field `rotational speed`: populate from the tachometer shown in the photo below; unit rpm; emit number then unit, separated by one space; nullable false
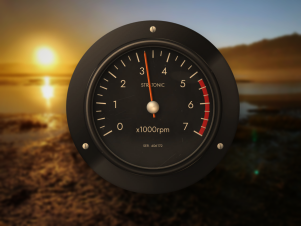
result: 3250 rpm
